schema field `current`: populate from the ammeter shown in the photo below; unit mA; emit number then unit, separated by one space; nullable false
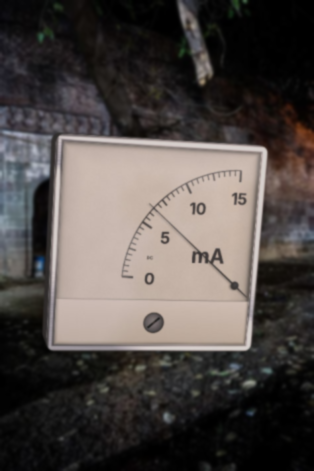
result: 6.5 mA
